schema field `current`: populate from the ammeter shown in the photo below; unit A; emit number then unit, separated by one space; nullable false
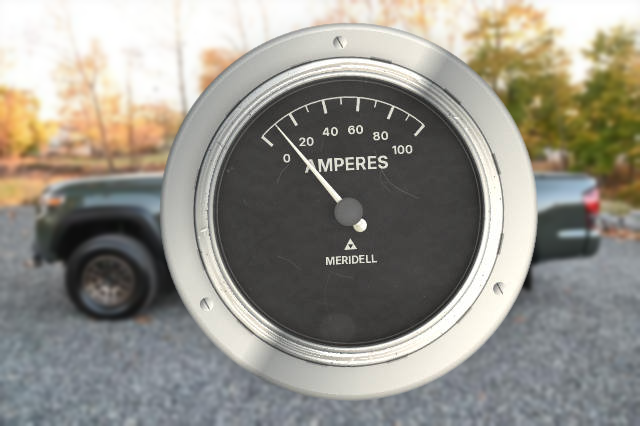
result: 10 A
